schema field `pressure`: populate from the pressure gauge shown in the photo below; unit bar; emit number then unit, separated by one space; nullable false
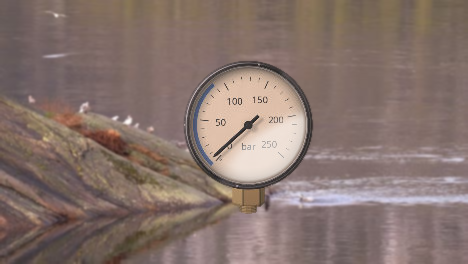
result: 5 bar
